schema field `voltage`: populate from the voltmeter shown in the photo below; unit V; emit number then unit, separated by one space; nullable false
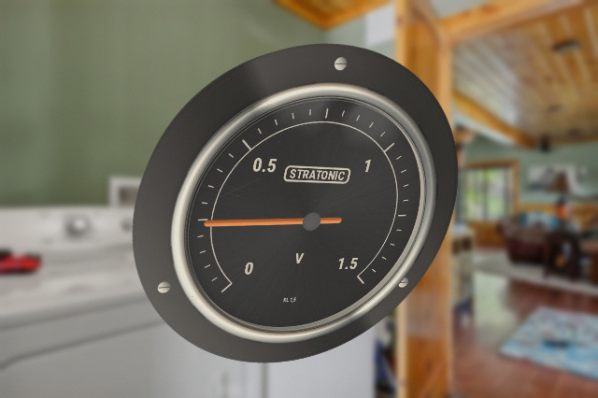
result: 0.25 V
